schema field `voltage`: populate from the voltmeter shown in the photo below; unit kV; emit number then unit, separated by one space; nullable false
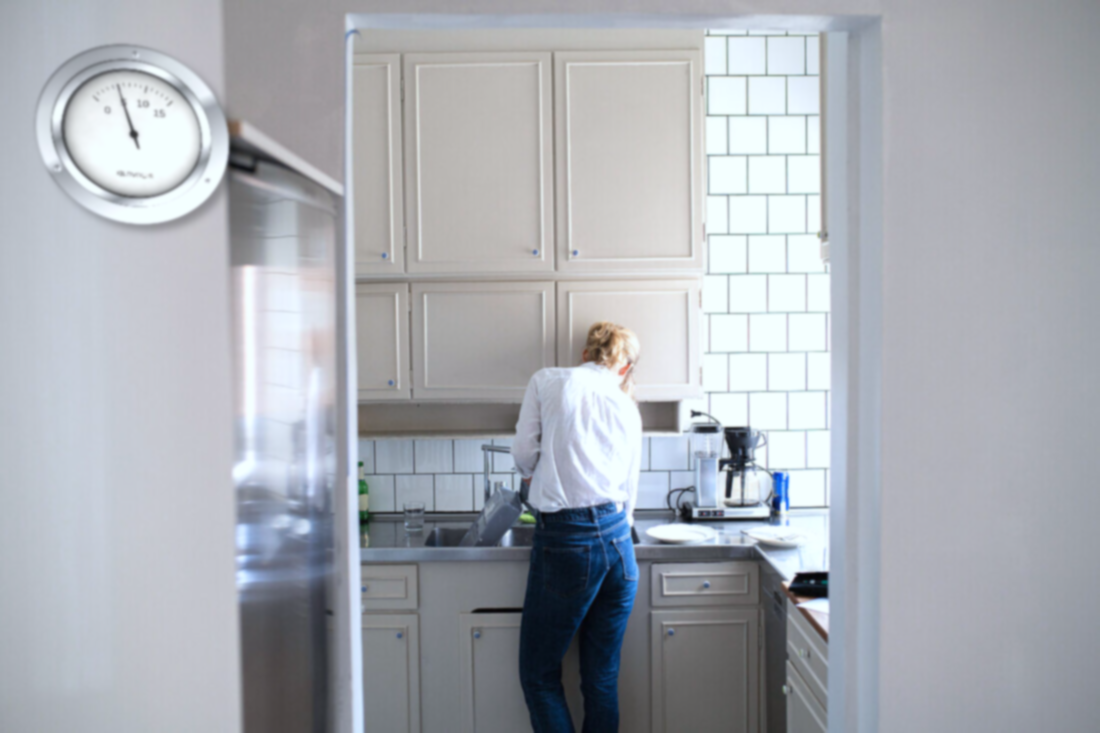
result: 5 kV
